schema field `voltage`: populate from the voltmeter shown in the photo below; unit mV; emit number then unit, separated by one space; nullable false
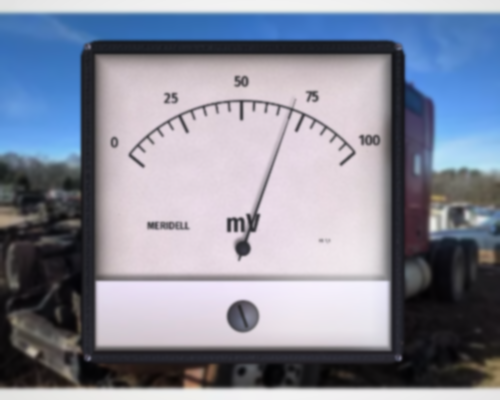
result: 70 mV
